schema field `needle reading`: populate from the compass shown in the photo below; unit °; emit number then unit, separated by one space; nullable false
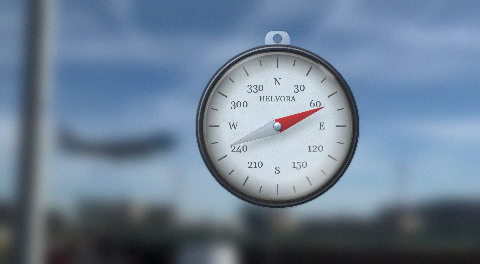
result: 67.5 °
